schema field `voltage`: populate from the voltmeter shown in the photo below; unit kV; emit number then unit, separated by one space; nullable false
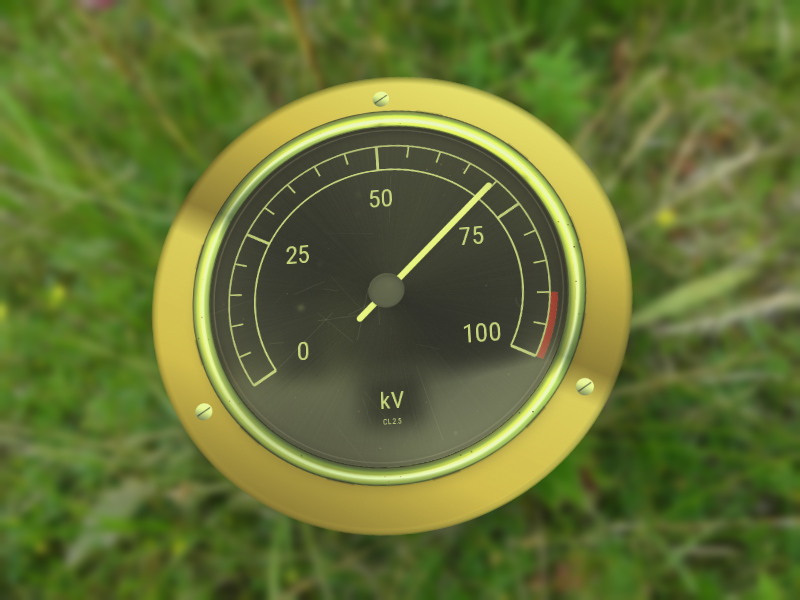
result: 70 kV
